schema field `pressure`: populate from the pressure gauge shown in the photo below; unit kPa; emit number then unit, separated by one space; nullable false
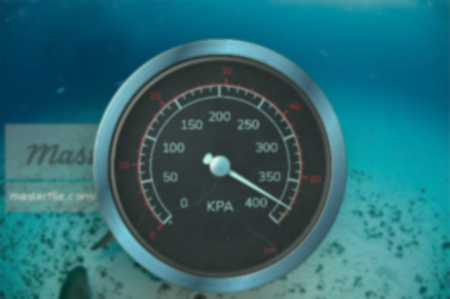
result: 380 kPa
